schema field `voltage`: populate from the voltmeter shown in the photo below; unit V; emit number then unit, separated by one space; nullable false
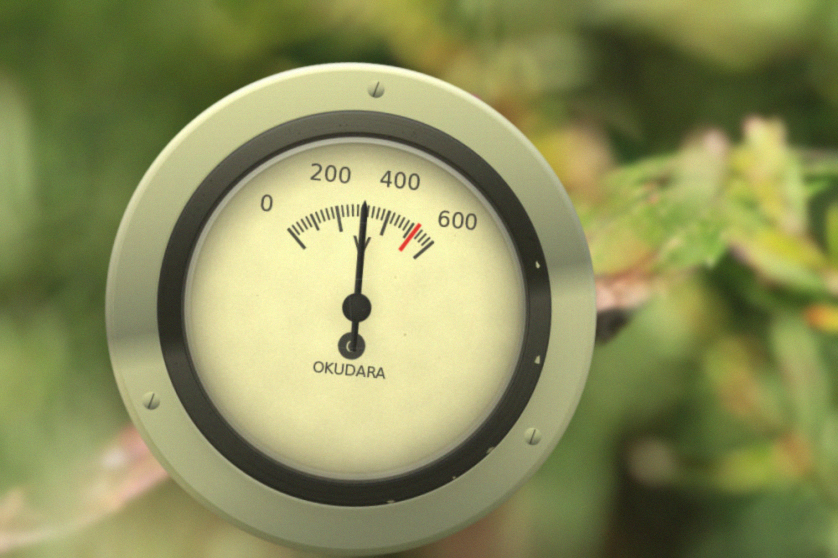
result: 300 V
